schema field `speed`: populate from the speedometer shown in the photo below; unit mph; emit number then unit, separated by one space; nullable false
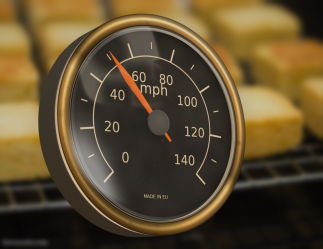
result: 50 mph
